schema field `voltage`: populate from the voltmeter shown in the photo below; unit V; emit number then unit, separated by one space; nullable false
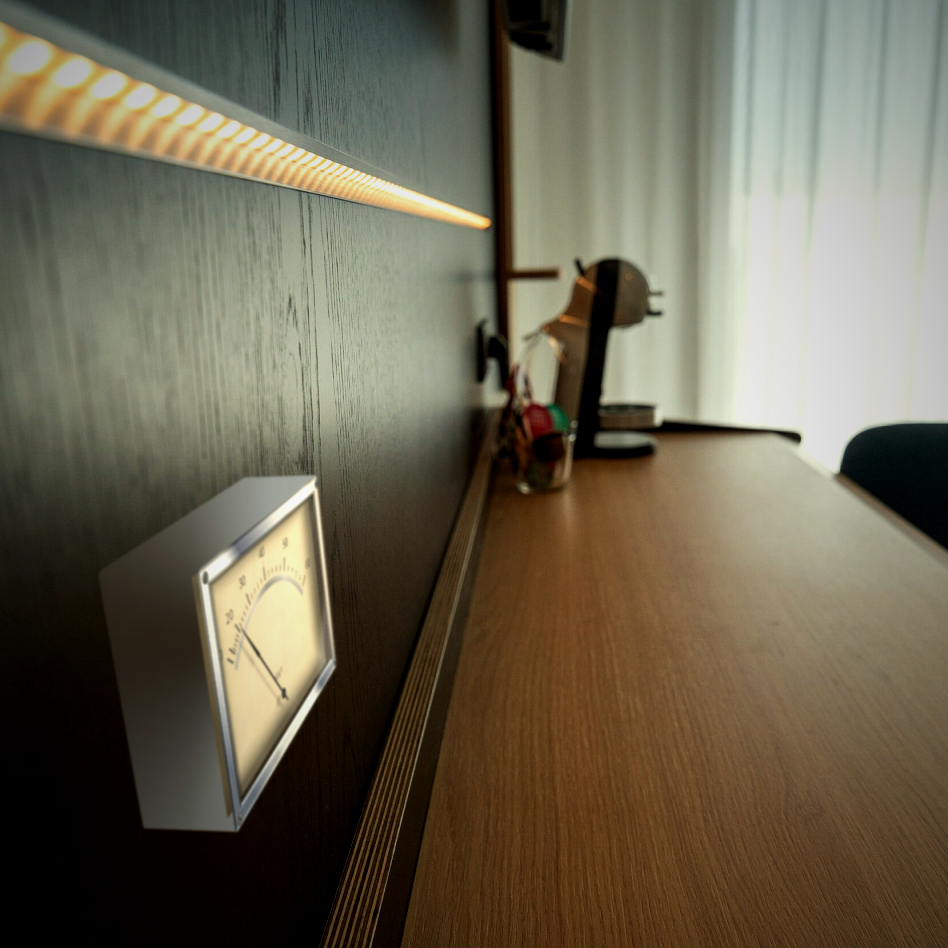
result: 20 V
